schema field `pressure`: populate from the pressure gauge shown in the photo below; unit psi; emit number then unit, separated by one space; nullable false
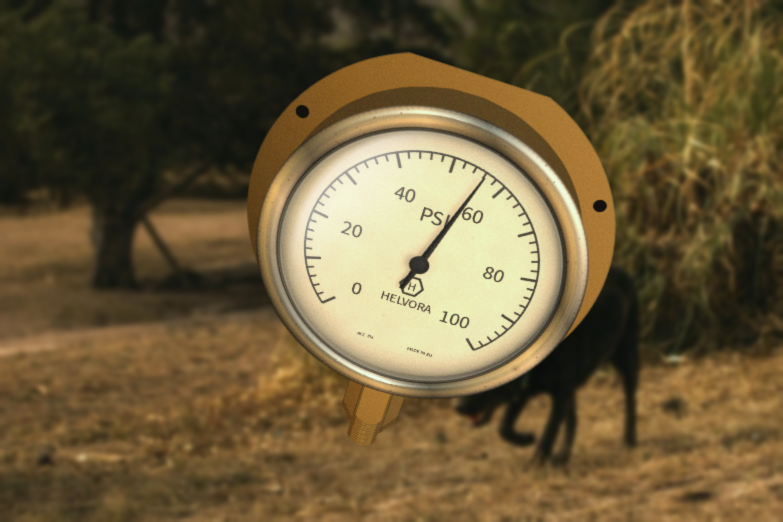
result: 56 psi
